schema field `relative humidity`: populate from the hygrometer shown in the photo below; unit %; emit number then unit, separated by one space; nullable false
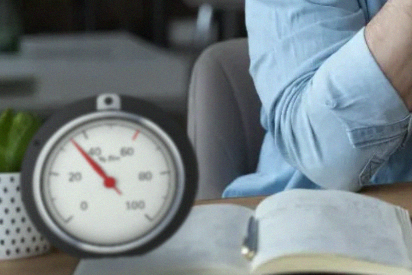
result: 35 %
